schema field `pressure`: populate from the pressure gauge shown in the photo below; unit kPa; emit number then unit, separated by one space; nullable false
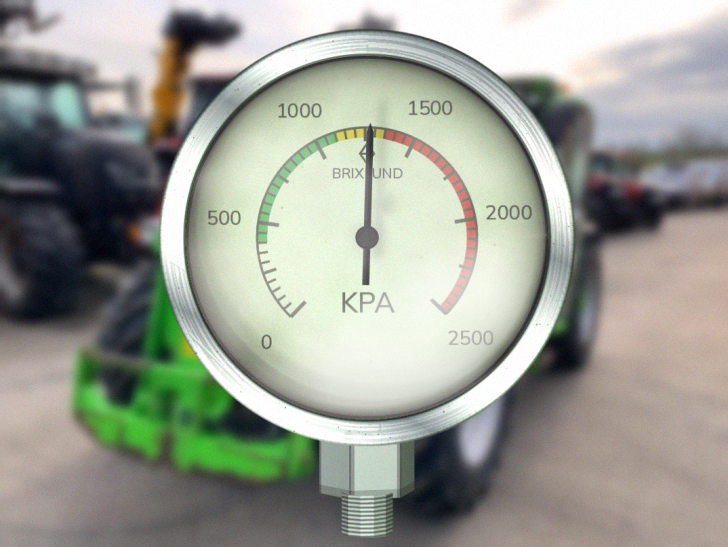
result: 1275 kPa
